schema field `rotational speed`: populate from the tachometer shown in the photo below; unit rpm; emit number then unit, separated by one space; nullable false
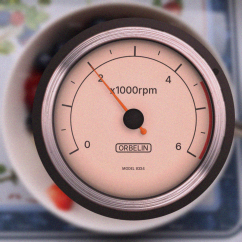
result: 2000 rpm
